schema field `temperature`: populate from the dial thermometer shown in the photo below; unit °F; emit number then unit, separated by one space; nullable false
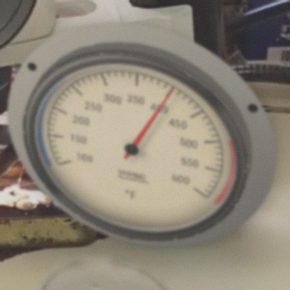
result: 400 °F
